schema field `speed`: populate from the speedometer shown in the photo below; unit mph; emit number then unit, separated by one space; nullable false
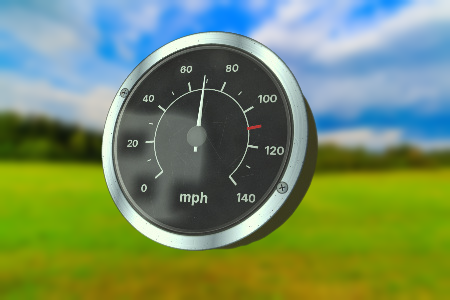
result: 70 mph
